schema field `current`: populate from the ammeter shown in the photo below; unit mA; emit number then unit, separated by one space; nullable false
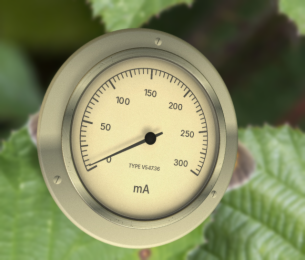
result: 5 mA
